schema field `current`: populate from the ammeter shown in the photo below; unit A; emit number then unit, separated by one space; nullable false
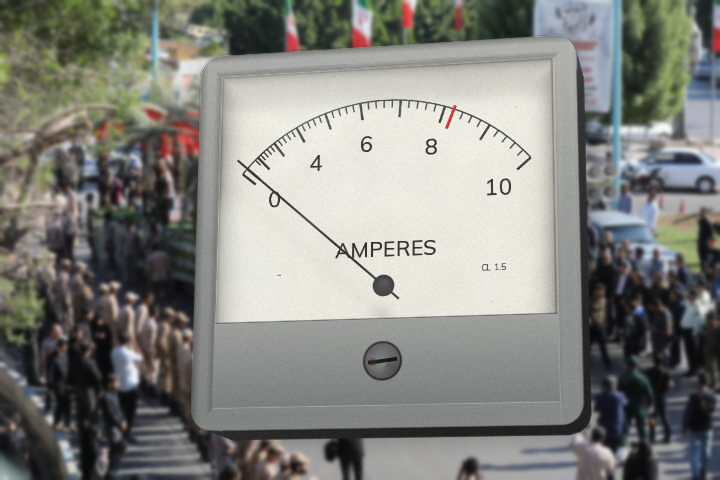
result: 1 A
